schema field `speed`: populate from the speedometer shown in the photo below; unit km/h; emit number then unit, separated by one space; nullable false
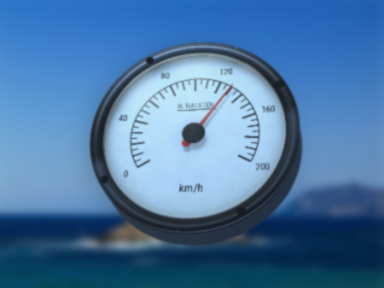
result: 130 km/h
